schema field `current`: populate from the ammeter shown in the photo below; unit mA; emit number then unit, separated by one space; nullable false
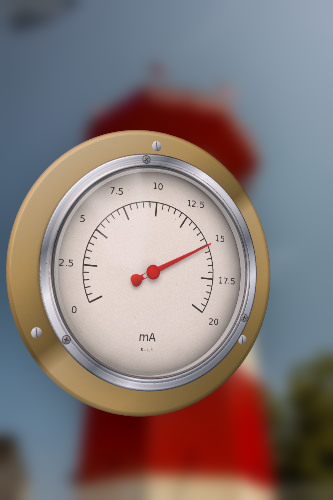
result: 15 mA
